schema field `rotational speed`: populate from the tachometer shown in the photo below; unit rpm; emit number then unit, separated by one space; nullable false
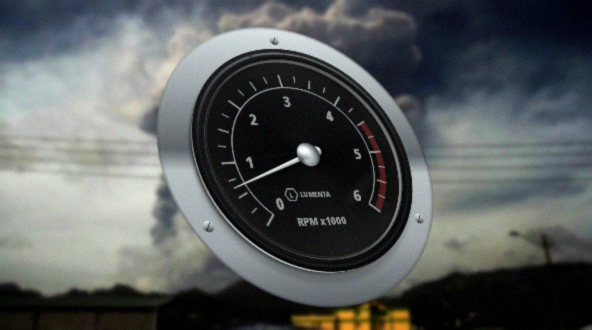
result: 625 rpm
